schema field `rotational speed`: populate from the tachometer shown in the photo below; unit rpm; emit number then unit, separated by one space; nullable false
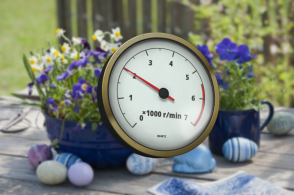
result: 2000 rpm
